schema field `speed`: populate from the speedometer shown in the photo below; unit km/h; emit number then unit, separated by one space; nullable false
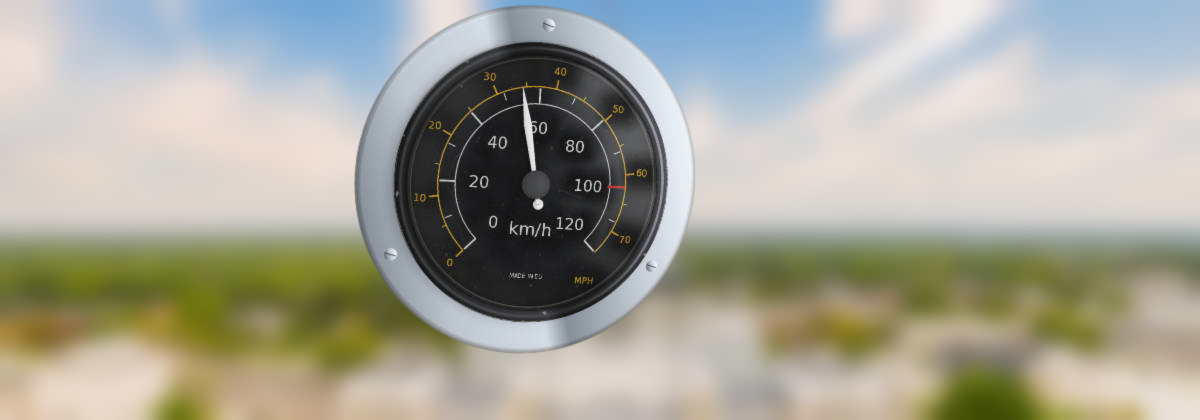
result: 55 km/h
